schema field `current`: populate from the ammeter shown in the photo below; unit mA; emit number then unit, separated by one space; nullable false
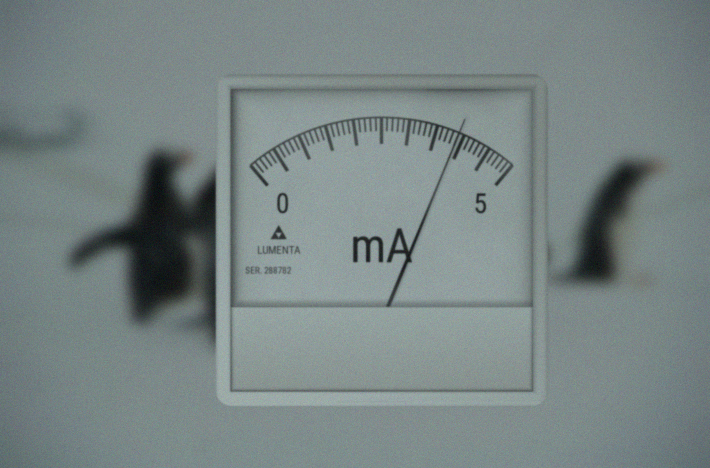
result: 3.9 mA
